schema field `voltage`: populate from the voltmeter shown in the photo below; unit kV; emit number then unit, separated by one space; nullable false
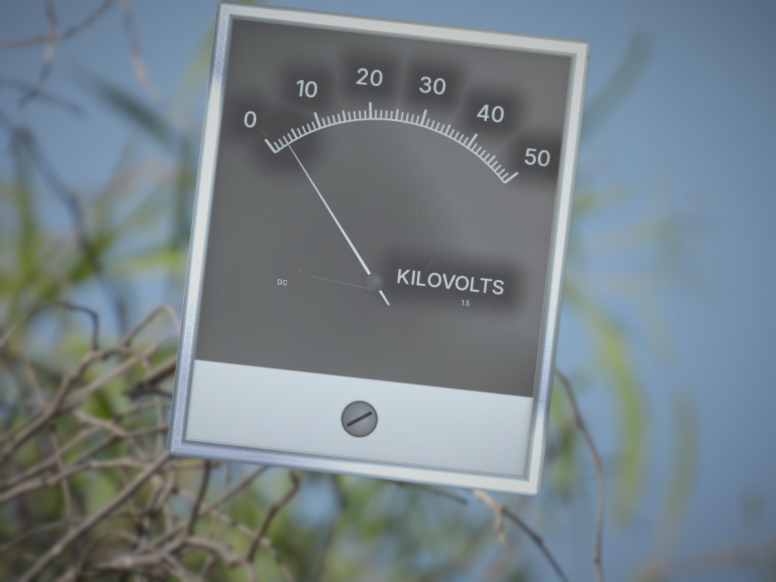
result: 3 kV
